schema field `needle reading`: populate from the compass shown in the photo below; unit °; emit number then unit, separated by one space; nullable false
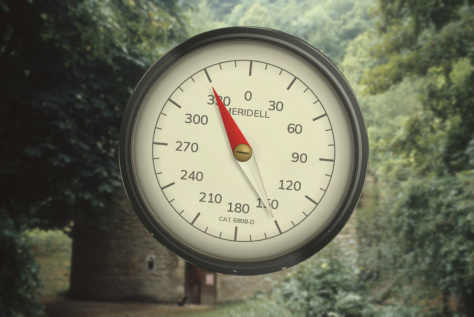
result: 330 °
